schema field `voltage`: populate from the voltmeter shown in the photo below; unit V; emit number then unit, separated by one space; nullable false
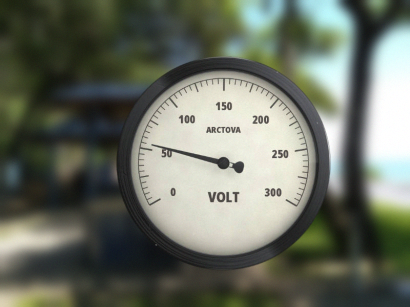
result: 55 V
